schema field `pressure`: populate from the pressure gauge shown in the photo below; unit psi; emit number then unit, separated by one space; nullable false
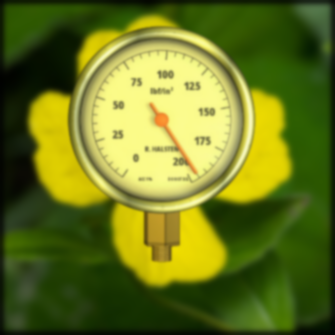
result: 195 psi
